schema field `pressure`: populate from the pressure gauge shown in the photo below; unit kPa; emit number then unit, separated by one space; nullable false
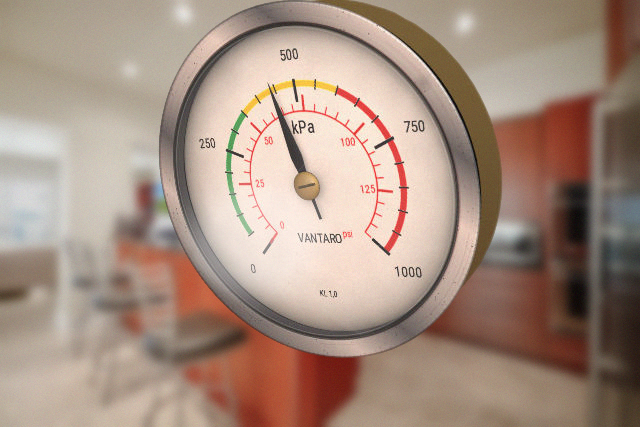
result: 450 kPa
